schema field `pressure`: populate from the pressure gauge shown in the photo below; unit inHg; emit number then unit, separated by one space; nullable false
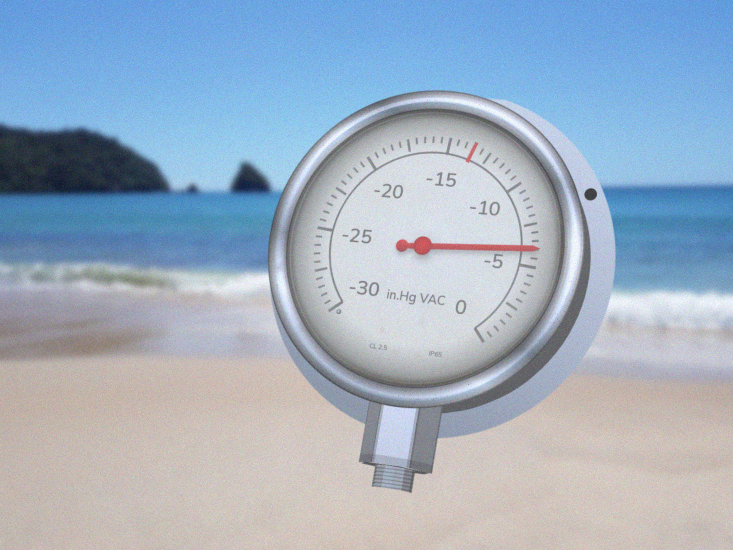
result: -6 inHg
